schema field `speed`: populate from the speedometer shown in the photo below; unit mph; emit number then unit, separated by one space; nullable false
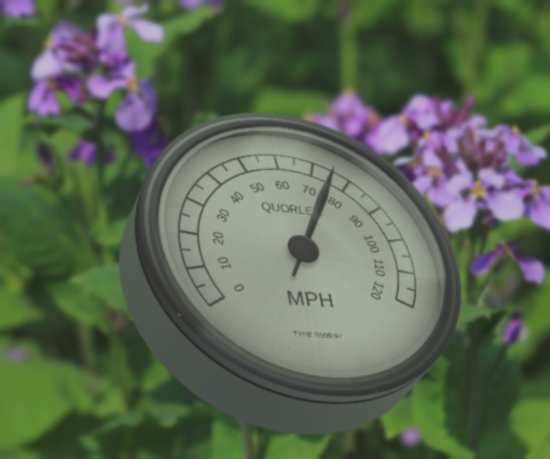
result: 75 mph
